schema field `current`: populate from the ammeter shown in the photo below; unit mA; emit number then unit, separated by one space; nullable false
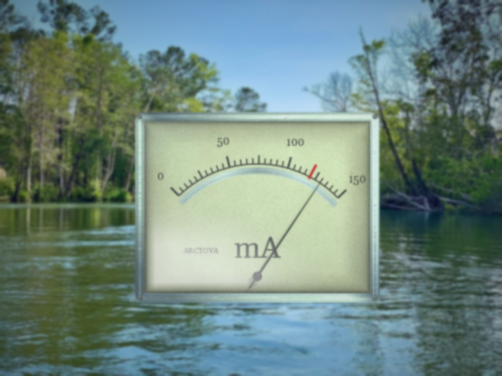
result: 130 mA
